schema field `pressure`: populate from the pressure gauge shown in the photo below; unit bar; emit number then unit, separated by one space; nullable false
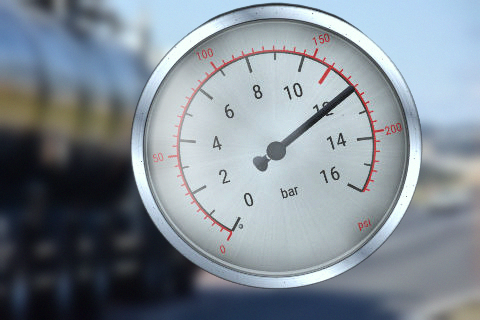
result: 12 bar
